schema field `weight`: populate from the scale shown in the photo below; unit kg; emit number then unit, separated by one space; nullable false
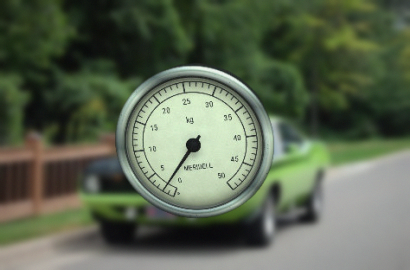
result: 2 kg
